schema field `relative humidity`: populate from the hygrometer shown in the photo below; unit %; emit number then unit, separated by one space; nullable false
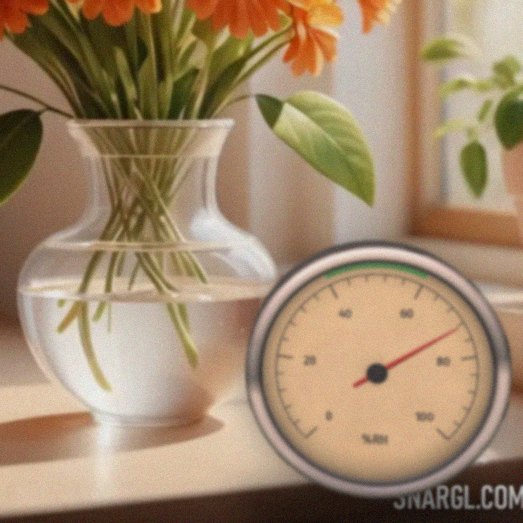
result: 72 %
